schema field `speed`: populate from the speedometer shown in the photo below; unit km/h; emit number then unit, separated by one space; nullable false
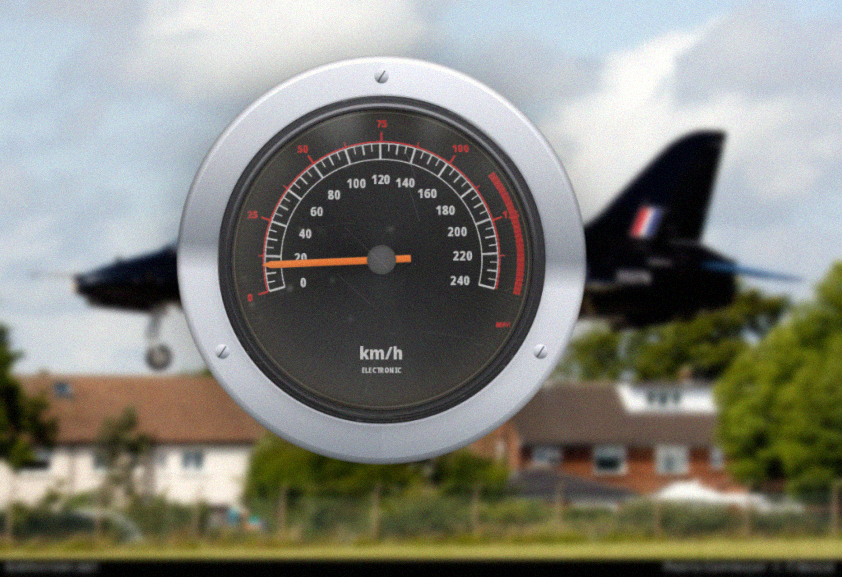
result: 15 km/h
